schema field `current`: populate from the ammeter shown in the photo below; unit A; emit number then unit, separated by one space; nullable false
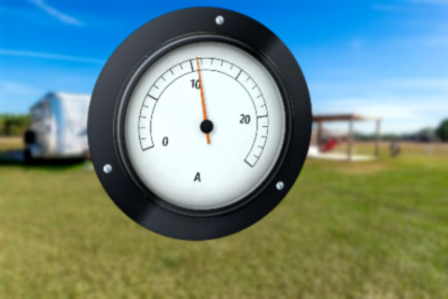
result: 10.5 A
